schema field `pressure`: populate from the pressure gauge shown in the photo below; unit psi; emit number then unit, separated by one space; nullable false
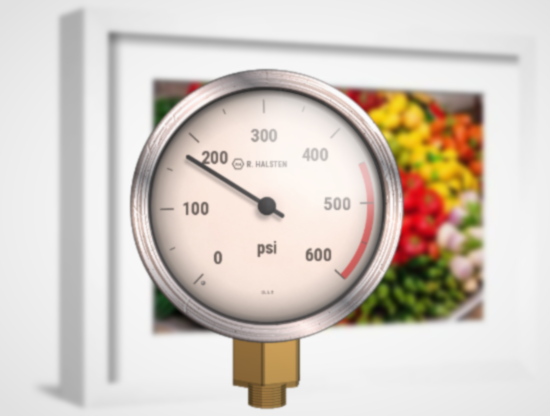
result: 175 psi
